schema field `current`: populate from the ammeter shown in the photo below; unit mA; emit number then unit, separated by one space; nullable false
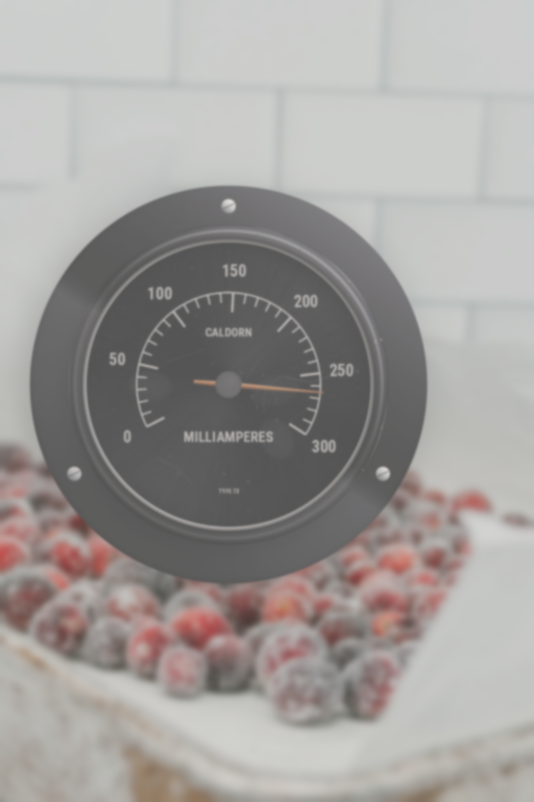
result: 265 mA
